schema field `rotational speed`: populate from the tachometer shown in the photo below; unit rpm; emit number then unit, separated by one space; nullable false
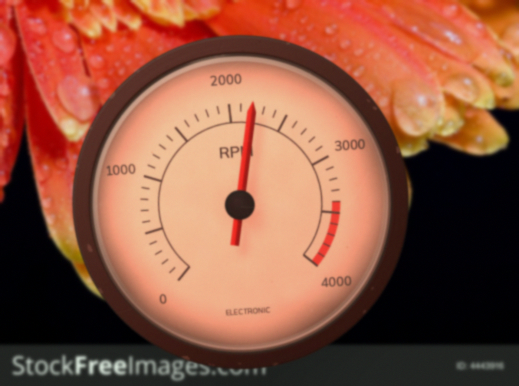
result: 2200 rpm
